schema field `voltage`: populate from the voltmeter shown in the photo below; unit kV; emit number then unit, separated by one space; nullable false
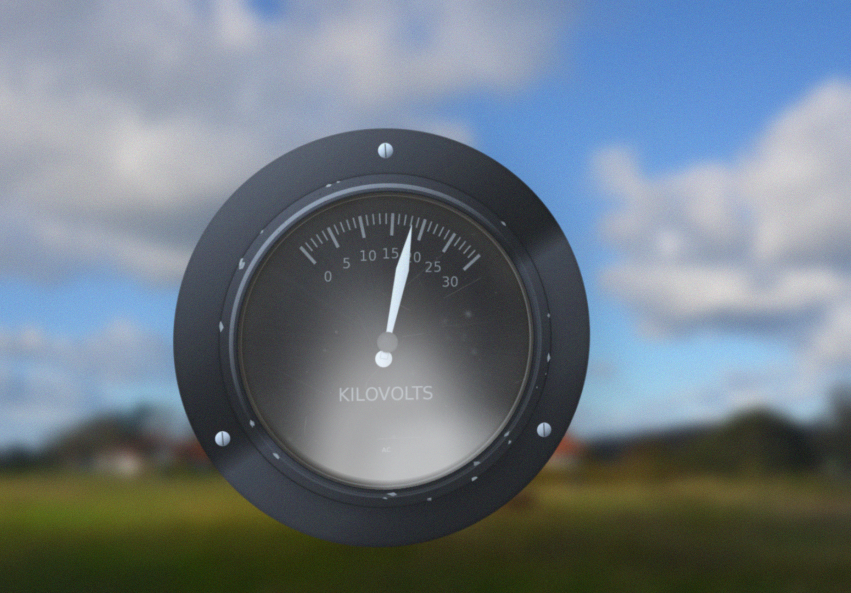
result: 18 kV
